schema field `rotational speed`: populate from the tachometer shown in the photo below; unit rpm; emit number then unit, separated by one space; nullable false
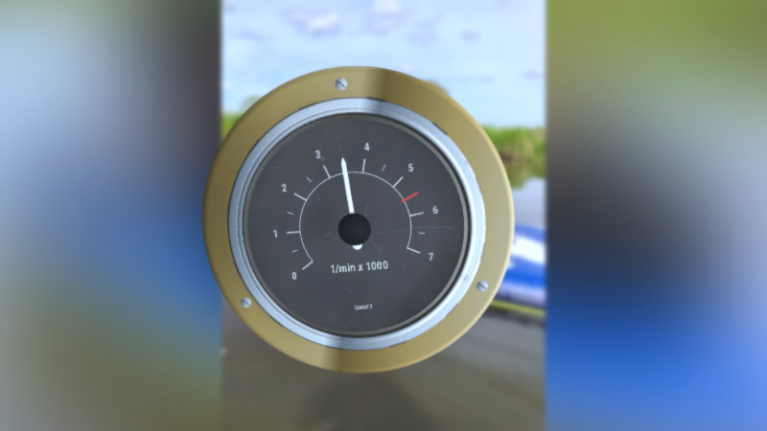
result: 3500 rpm
